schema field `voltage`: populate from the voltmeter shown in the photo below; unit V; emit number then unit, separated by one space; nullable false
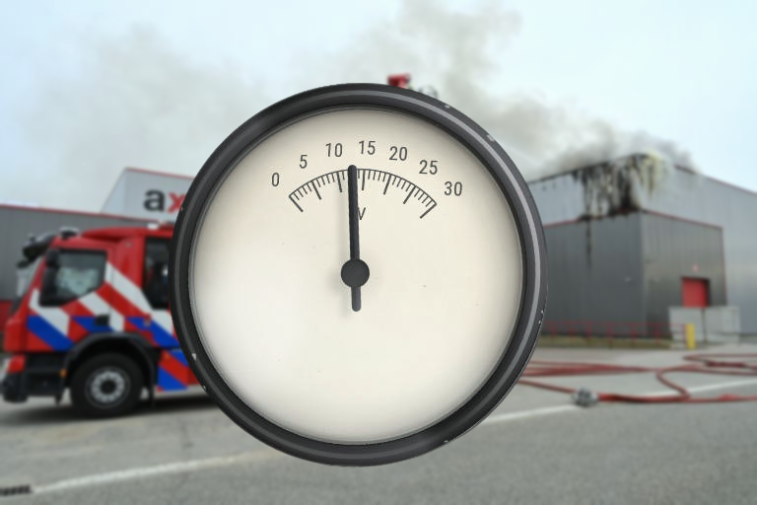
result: 13 V
